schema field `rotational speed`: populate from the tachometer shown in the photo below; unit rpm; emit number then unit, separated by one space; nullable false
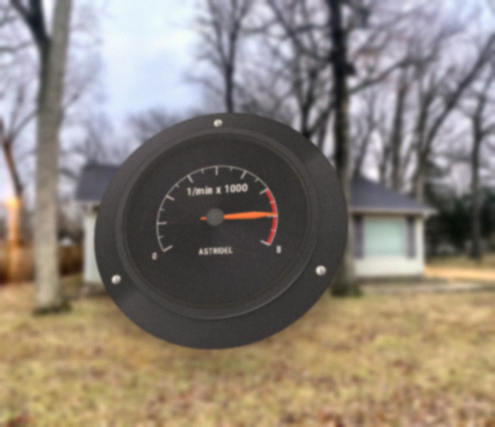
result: 7000 rpm
